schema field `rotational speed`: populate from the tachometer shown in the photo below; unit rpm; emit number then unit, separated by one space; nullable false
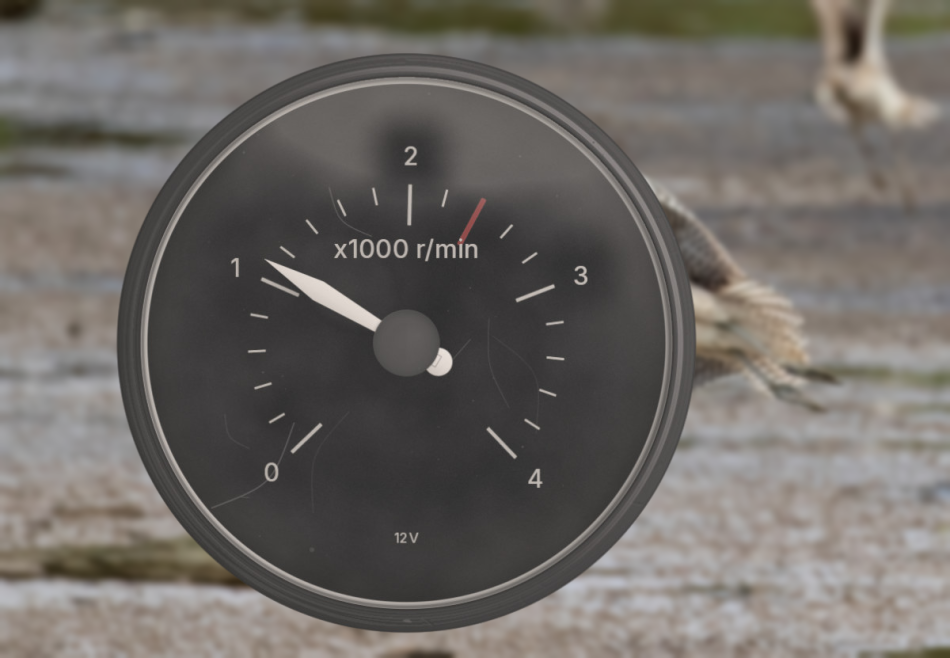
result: 1100 rpm
